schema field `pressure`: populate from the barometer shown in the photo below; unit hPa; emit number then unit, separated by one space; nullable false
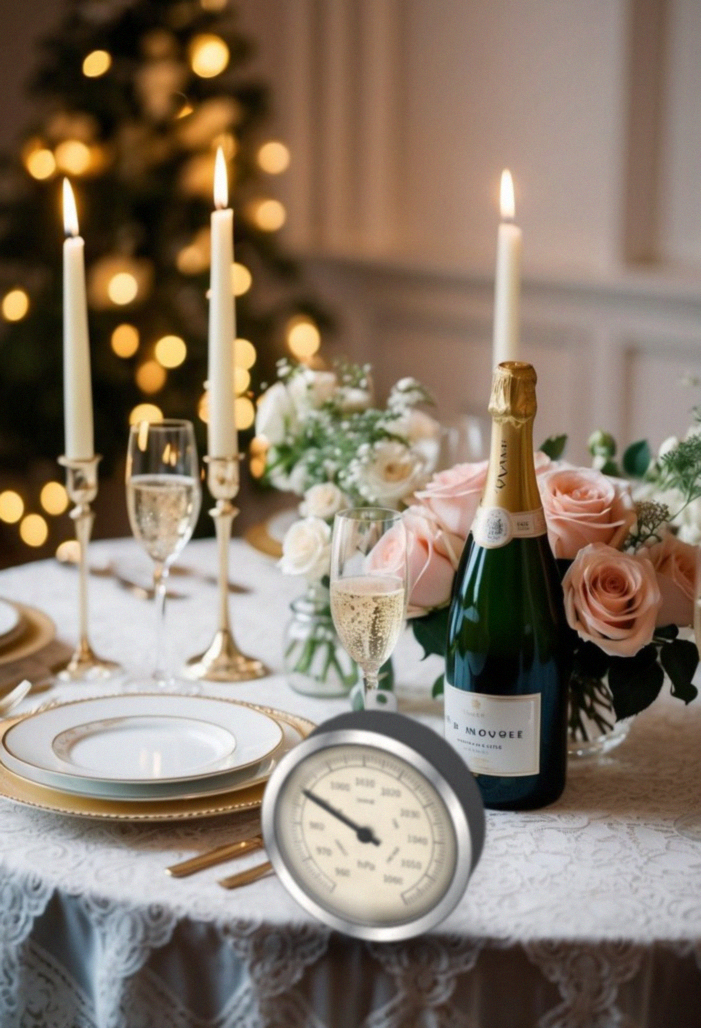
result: 990 hPa
